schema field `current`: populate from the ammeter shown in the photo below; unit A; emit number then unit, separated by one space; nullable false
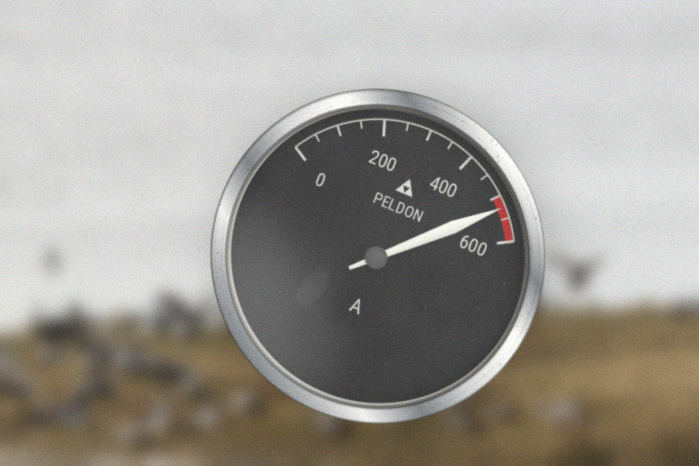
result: 525 A
